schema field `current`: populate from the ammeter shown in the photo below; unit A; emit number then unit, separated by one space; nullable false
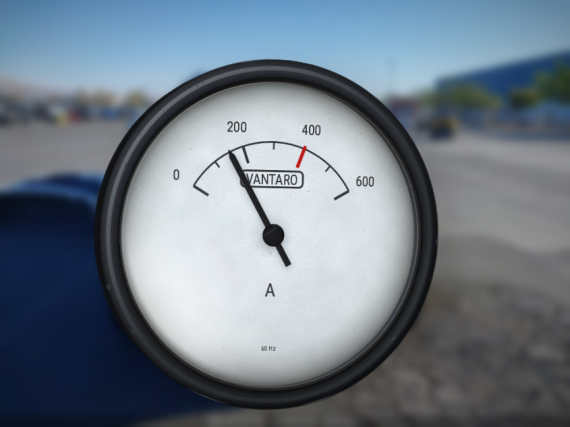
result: 150 A
